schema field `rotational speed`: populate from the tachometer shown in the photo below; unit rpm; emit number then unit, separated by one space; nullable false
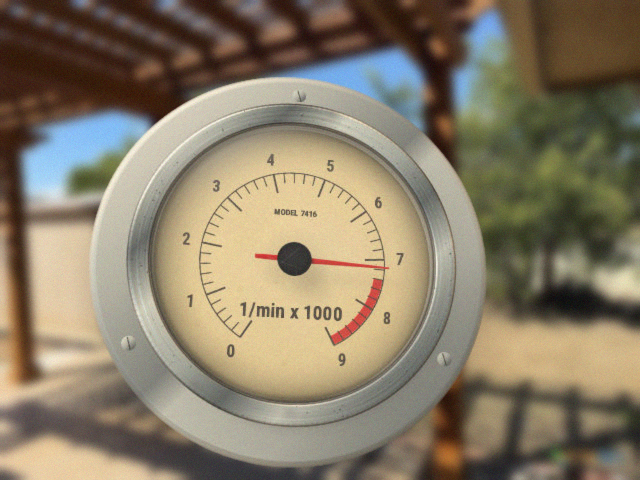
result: 7200 rpm
